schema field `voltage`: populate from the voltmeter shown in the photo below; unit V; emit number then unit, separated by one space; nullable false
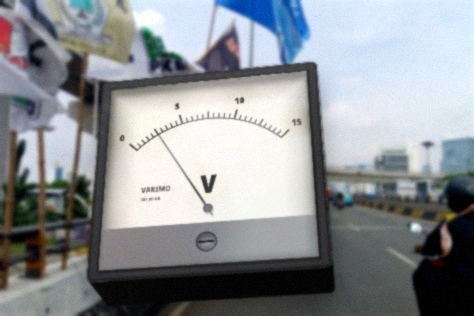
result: 2.5 V
